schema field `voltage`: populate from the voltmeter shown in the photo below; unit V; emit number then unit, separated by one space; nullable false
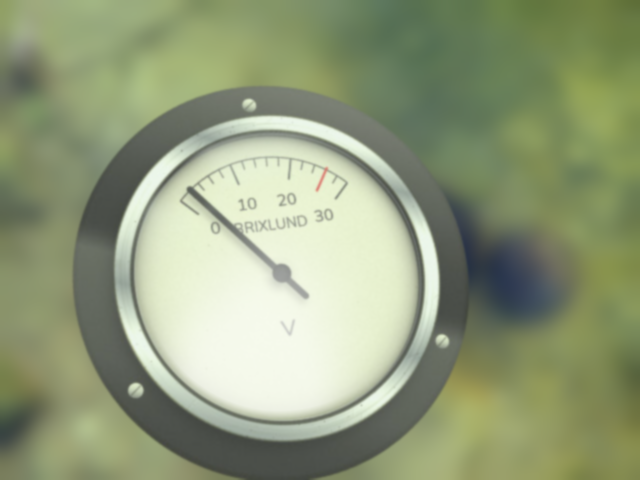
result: 2 V
